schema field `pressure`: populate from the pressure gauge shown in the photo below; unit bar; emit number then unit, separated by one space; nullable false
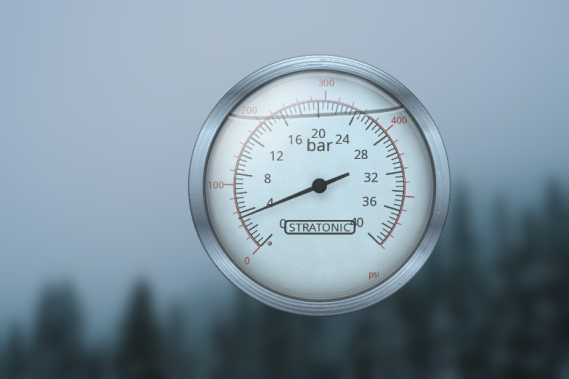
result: 3.5 bar
